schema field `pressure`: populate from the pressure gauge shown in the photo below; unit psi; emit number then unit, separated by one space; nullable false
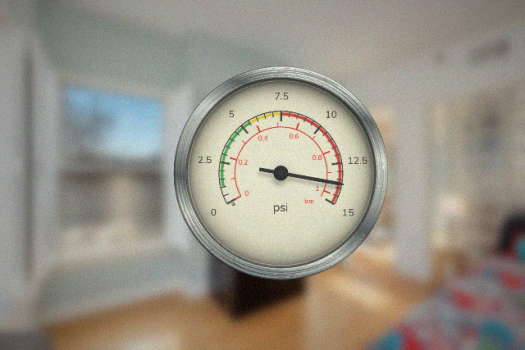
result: 13.75 psi
